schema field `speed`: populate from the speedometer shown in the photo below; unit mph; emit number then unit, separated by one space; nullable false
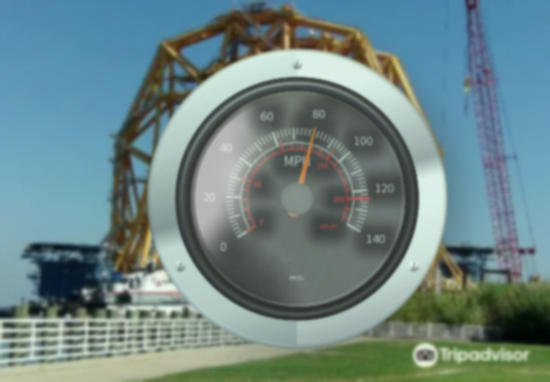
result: 80 mph
